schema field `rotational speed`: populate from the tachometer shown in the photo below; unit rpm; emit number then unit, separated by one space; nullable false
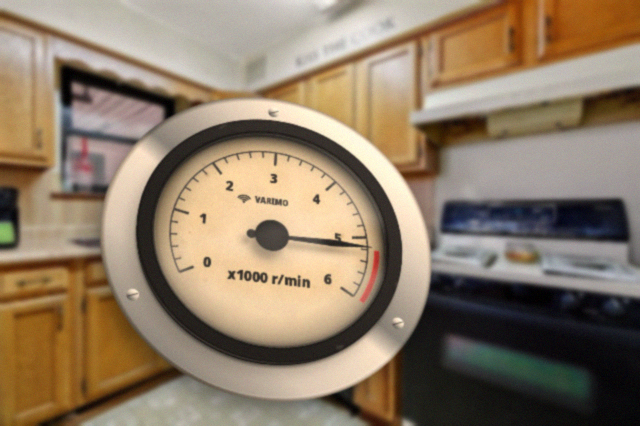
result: 5200 rpm
